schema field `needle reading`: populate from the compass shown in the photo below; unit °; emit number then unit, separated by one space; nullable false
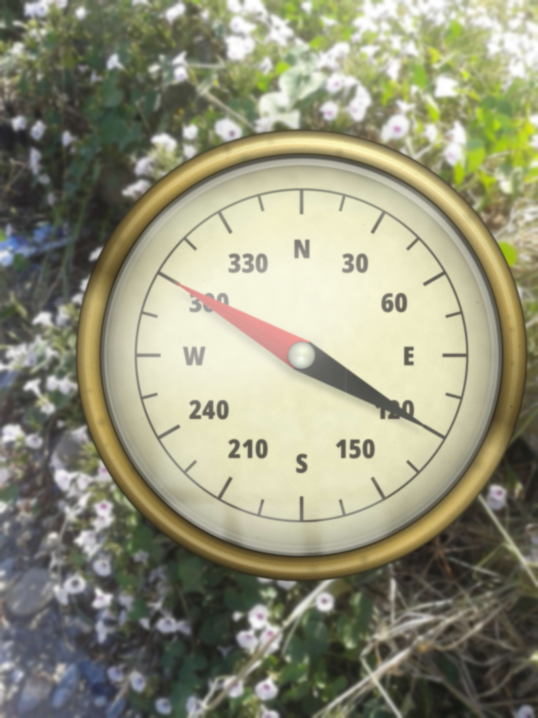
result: 300 °
